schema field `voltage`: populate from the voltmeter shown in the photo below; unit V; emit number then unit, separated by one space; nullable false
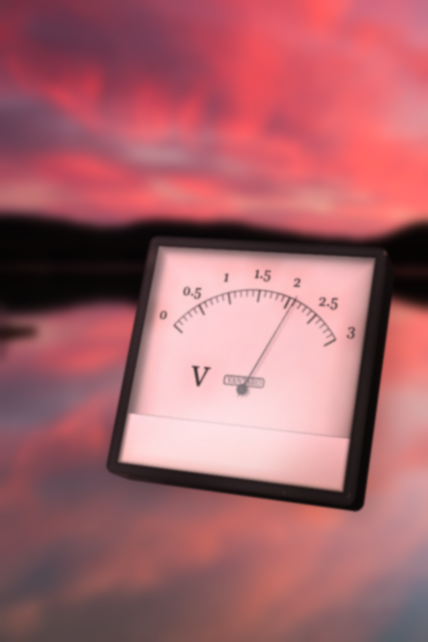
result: 2.1 V
